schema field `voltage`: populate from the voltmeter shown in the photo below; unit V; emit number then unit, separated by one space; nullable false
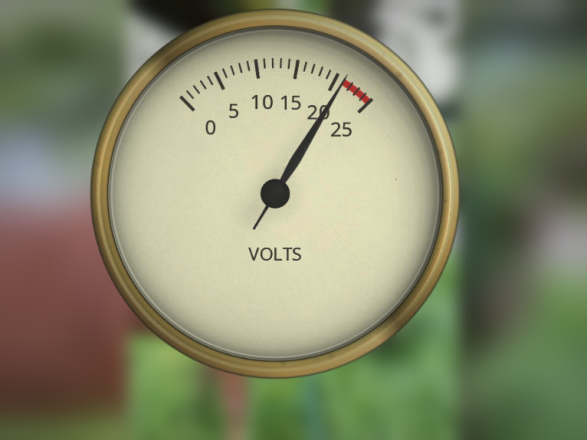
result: 21 V
